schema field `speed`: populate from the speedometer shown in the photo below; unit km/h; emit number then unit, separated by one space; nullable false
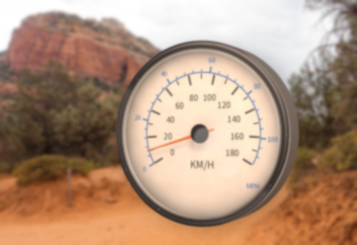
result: 10 km/h
